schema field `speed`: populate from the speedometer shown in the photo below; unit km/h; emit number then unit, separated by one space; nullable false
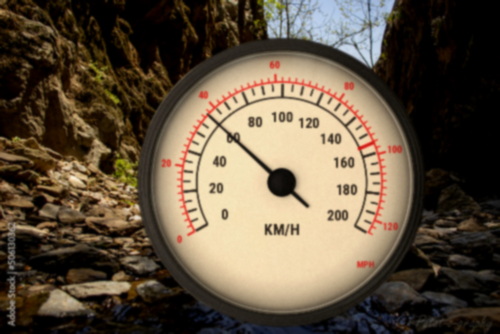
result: 60 km/h
